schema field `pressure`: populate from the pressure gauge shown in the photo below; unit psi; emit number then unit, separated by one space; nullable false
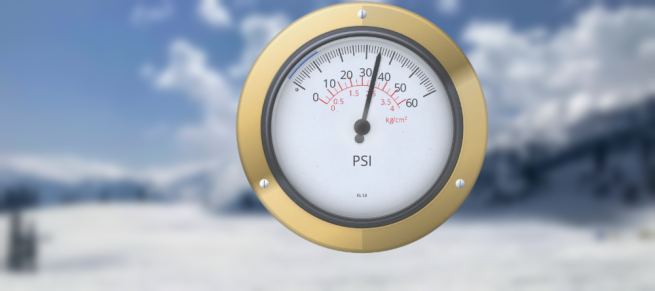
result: 35 psi
